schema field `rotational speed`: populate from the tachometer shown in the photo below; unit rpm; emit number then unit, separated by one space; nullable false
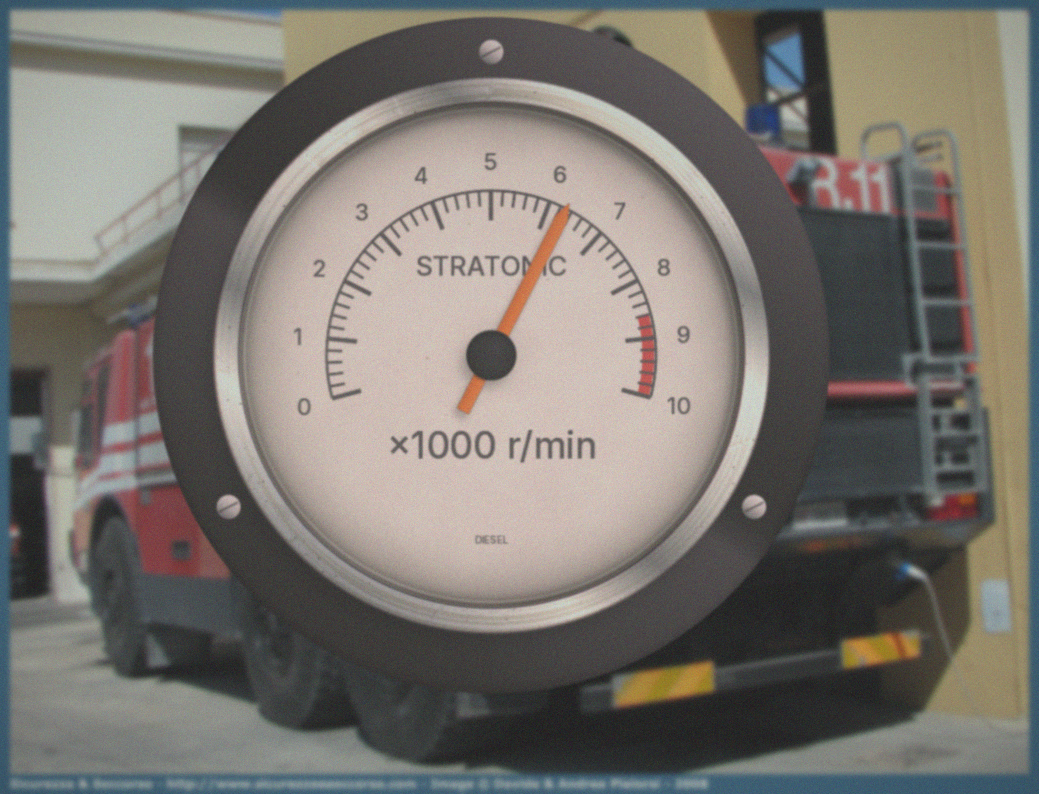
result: 6300 rpm
